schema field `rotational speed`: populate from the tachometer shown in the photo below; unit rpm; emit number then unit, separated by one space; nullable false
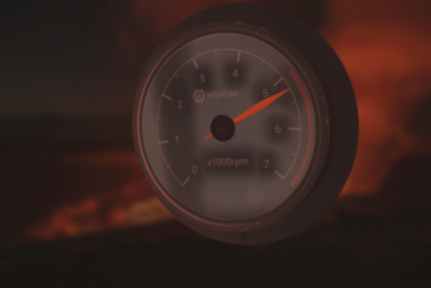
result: 5250 rpm
